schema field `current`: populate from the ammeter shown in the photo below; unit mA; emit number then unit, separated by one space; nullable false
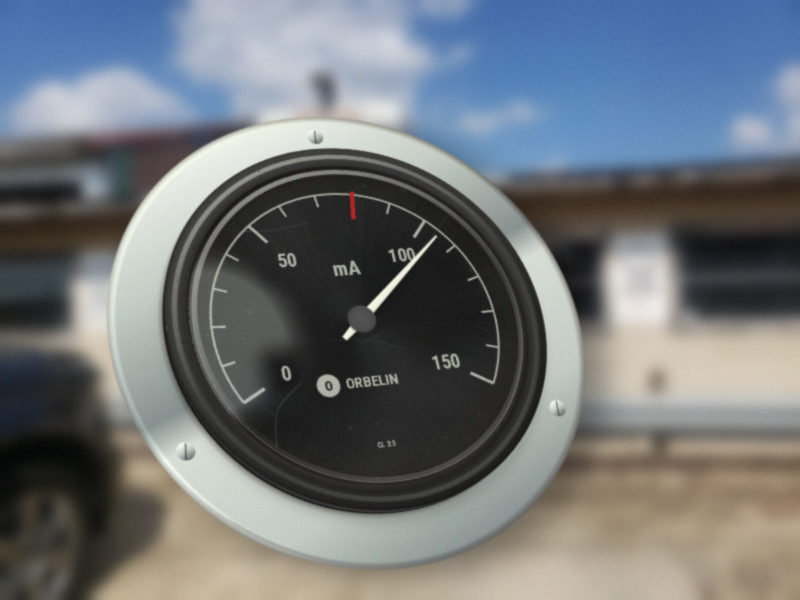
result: 105 mA
